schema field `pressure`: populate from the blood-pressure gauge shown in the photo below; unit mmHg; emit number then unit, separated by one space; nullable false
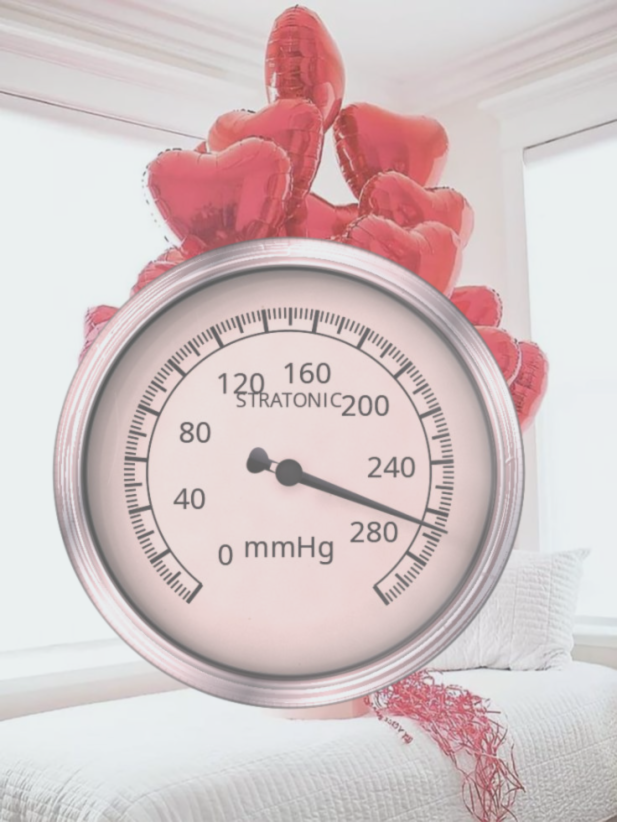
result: 266 mmHg
